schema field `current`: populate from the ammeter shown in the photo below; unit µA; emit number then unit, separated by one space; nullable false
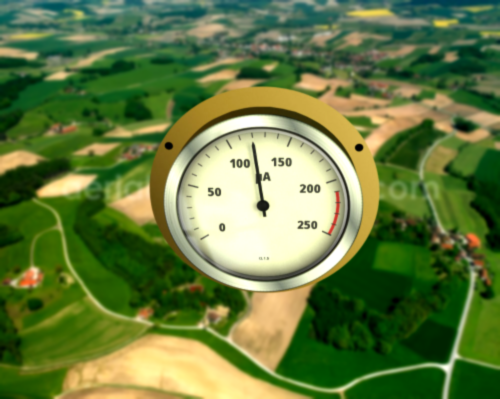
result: 120 µA
